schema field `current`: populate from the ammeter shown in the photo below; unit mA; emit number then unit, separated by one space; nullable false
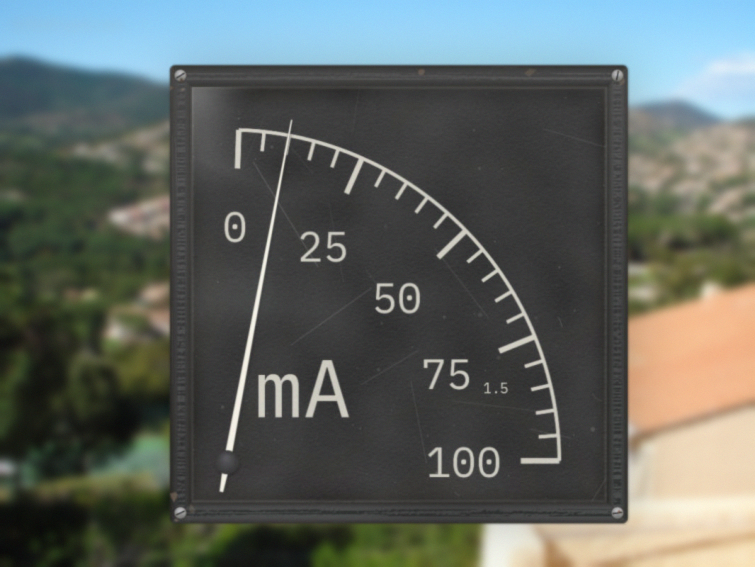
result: 10 mA
